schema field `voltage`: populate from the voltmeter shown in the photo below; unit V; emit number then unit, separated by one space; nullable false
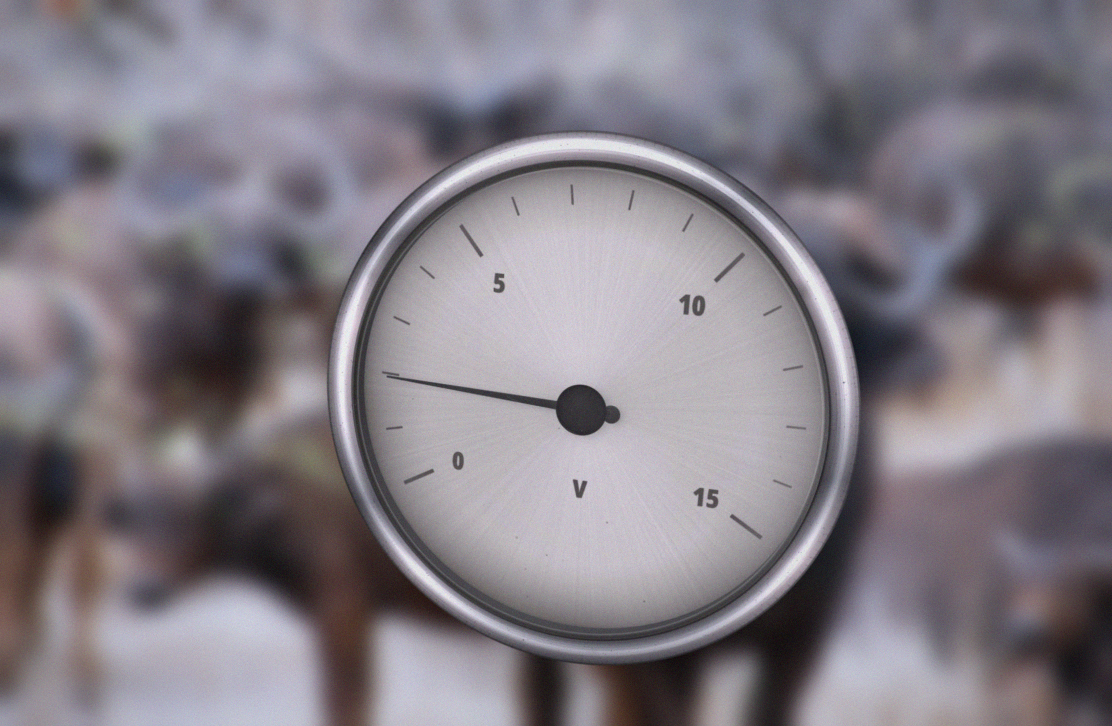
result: 2 V
